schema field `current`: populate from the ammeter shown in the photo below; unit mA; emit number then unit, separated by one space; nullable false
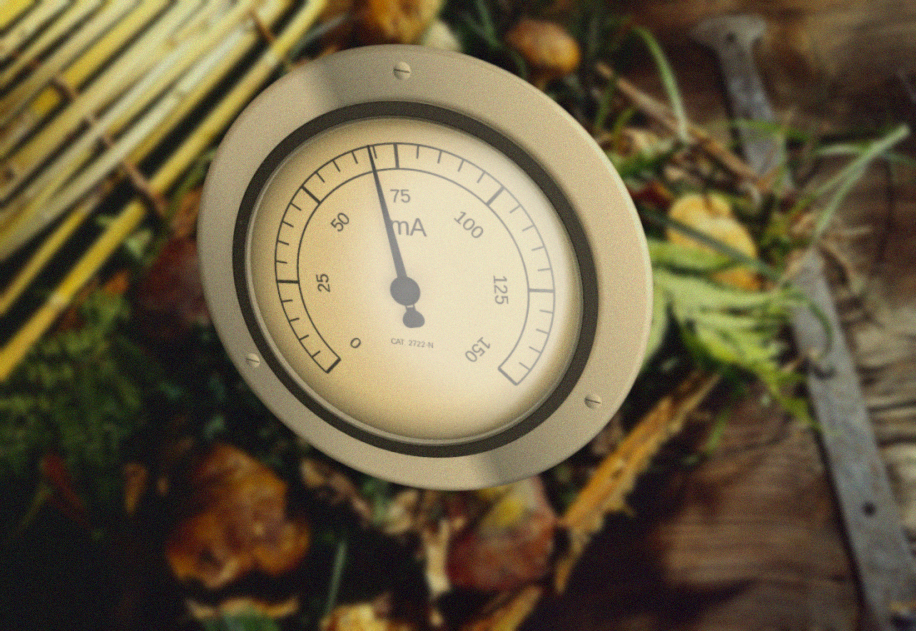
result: 70 mA
